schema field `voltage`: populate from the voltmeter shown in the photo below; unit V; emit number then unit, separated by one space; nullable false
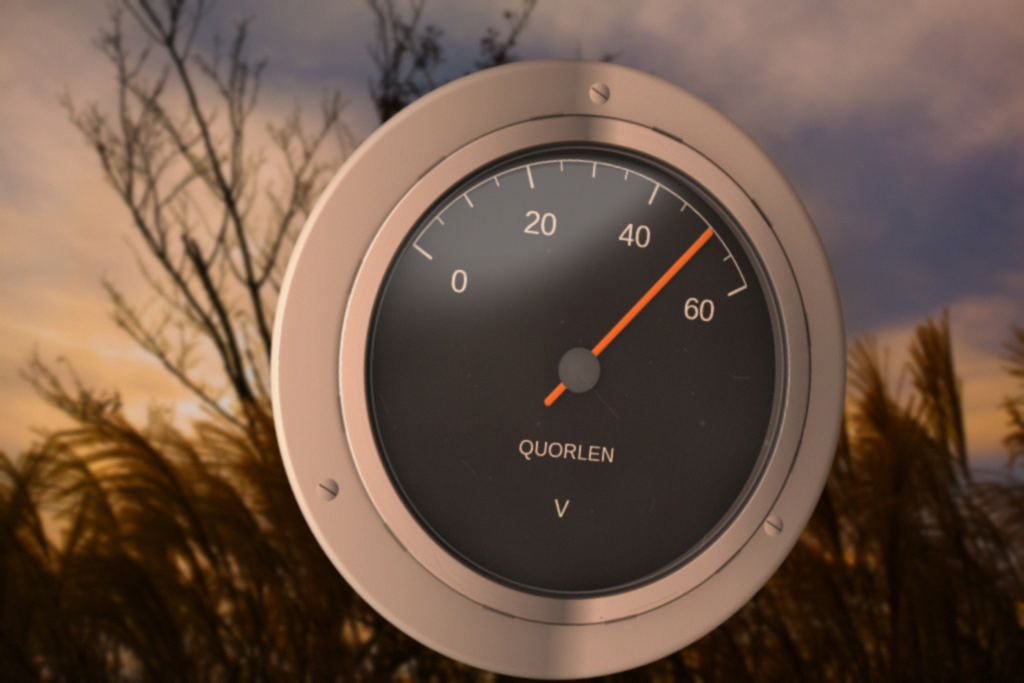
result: 50 V
